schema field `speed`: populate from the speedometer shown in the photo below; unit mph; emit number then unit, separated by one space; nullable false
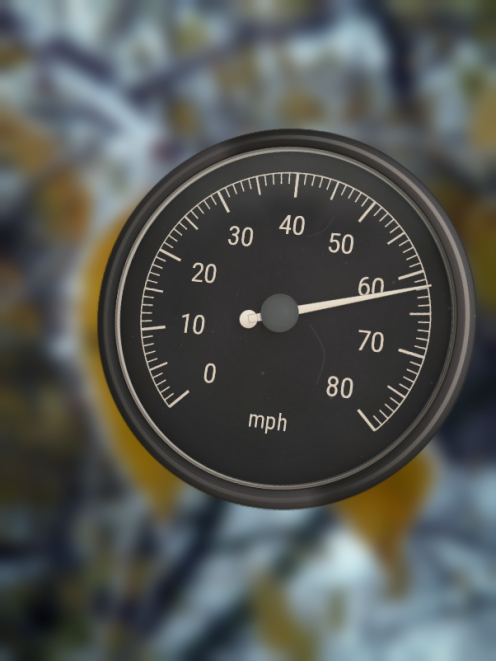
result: 62 mph
